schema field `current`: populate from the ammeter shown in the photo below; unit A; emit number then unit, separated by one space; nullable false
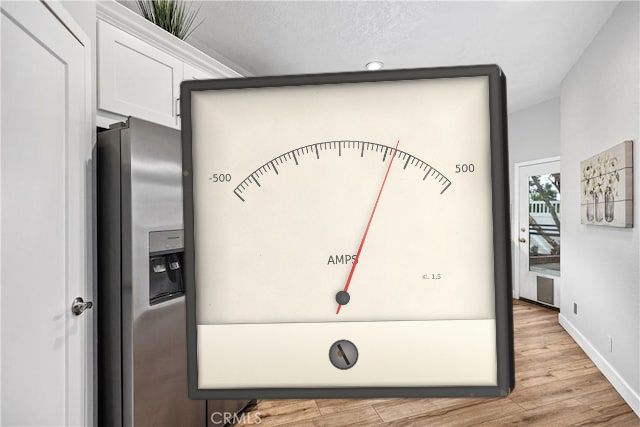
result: 240 A
